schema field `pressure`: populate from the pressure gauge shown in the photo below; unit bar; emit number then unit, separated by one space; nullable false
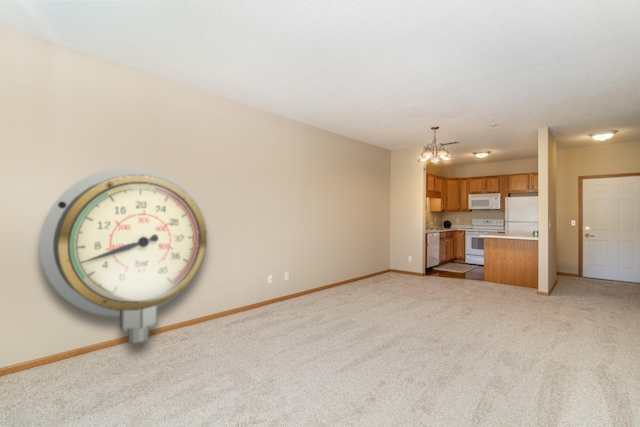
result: 6 bar
